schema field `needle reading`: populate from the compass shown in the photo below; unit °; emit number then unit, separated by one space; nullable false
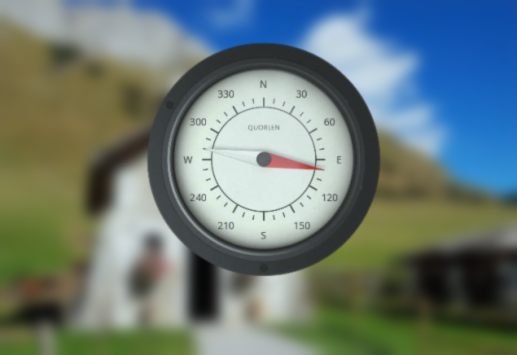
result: 100 °
